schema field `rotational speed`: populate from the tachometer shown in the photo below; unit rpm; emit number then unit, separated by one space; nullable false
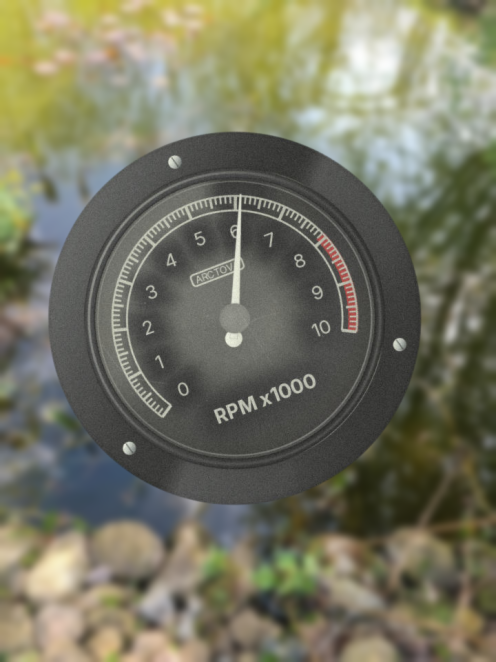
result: 6100 rpm
